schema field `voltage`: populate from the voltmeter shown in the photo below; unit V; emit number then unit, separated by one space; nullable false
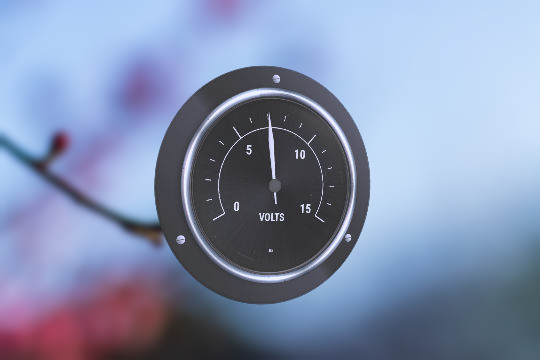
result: 7 V
